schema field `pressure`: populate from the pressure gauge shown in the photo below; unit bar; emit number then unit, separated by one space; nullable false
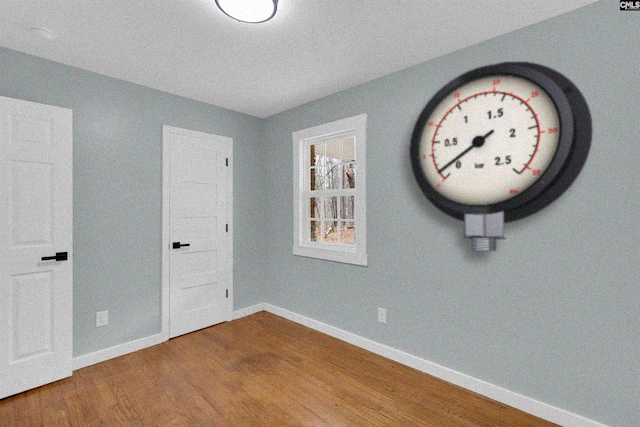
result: 0.1 bar
